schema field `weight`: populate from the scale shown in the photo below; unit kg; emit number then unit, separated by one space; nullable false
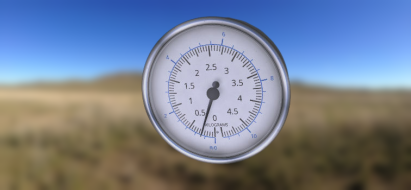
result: 0.25 kg
